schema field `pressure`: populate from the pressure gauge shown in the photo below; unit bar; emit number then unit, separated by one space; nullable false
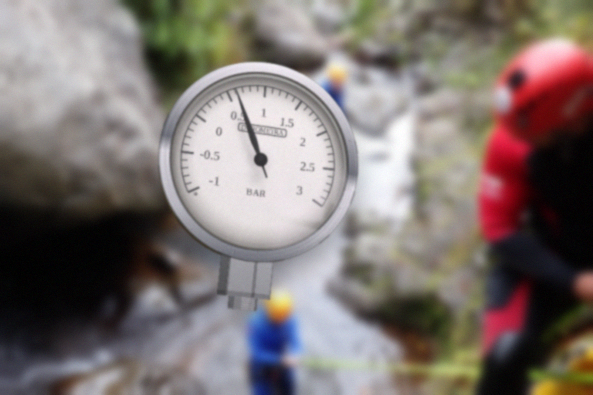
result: 0.6 bar
